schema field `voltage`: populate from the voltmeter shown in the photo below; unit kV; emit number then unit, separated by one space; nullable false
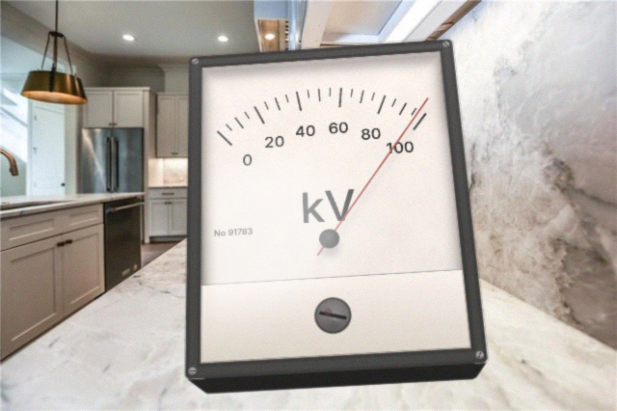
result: 97.5 kV
